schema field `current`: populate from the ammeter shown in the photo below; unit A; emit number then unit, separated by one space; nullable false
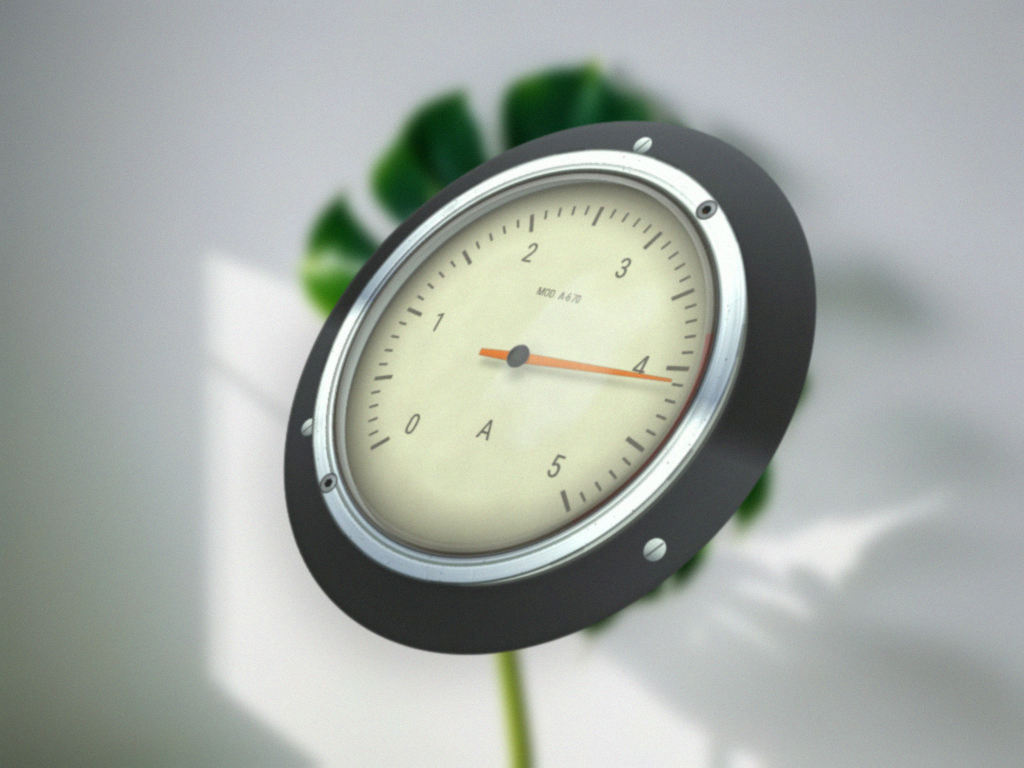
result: 4.1 A
